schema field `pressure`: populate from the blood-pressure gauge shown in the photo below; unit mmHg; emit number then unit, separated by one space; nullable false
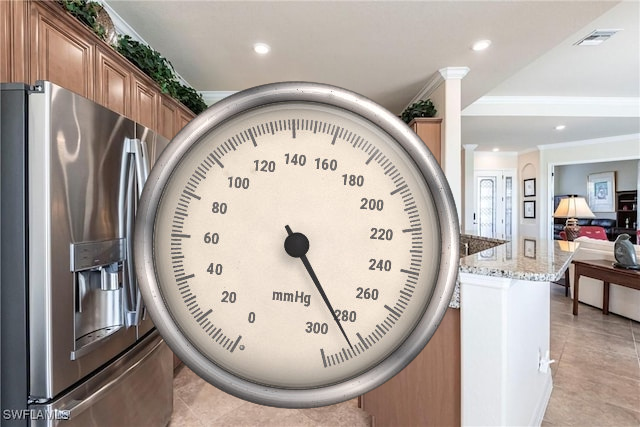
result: 286 mmHg
